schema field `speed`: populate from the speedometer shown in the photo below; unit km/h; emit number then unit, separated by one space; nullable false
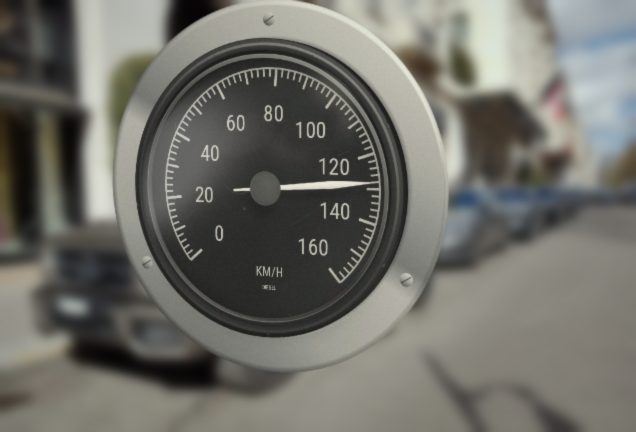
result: 128 km/h
